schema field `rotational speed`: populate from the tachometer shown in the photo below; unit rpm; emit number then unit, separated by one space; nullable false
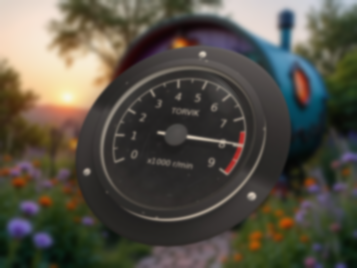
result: 8000 rpm
